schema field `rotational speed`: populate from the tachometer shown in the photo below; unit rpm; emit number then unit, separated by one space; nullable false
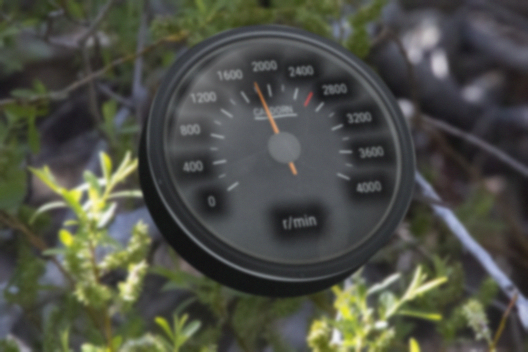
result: 1800 rpm
